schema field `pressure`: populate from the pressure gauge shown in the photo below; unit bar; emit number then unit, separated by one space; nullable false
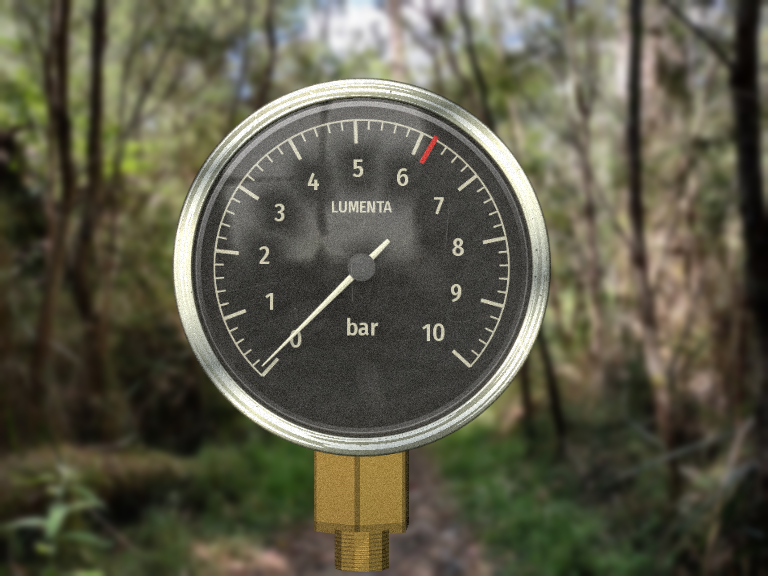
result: 0.1 bar
